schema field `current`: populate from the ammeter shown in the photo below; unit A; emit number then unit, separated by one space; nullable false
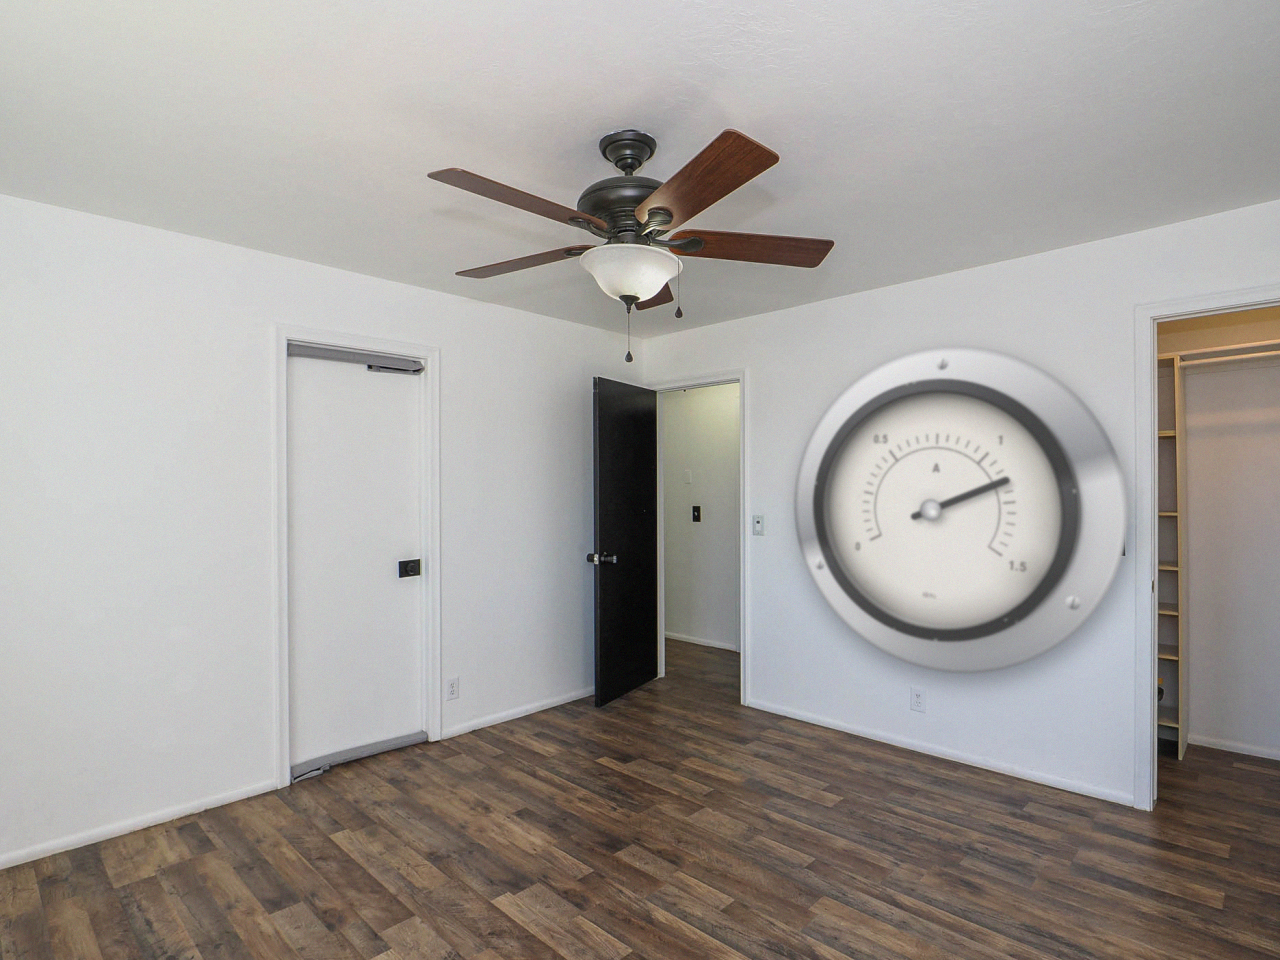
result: 1.15 A
